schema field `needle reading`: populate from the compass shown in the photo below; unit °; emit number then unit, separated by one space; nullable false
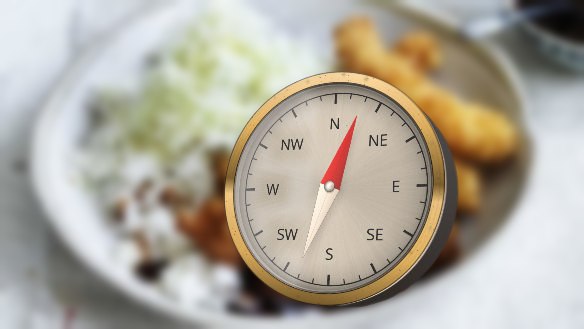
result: 20 °
